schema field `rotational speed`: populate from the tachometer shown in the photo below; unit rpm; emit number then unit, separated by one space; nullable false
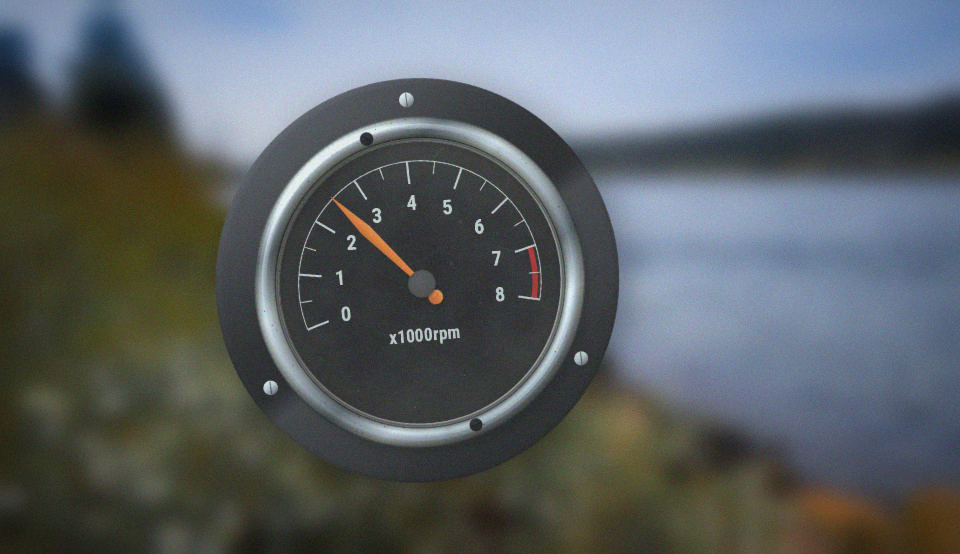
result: 2500 rpm
